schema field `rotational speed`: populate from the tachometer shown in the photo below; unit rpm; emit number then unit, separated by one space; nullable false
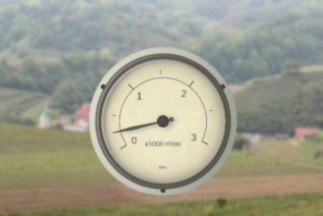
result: 250 rpm
